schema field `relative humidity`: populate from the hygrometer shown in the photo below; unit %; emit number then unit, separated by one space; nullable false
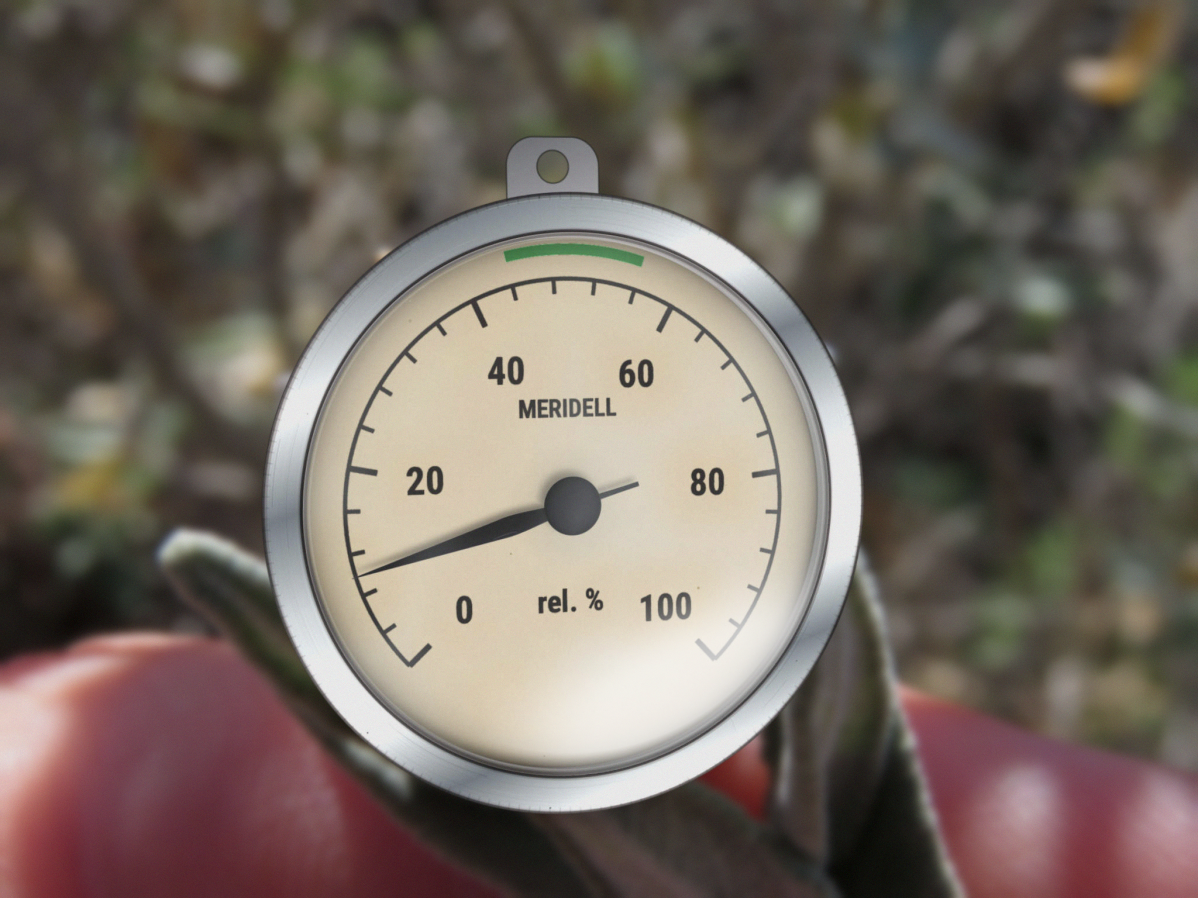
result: 10 %
